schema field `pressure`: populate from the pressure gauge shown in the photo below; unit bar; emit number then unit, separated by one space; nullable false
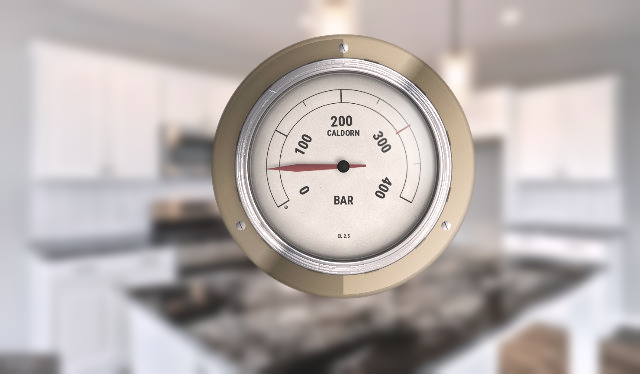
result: 50 bar
